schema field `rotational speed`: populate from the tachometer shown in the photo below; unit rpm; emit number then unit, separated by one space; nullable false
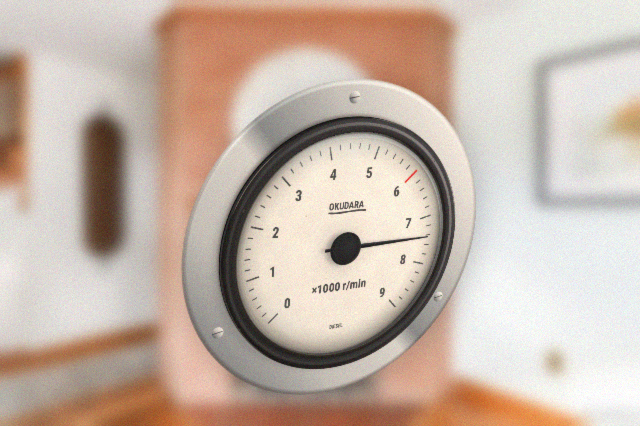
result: 7400 rpm
